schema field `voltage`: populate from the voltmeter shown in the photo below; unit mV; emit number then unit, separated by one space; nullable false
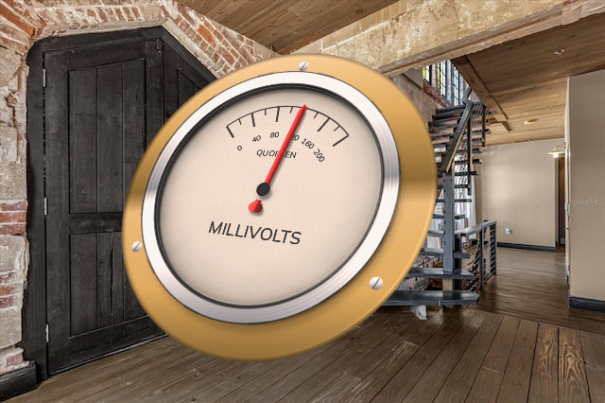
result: 120 mV
